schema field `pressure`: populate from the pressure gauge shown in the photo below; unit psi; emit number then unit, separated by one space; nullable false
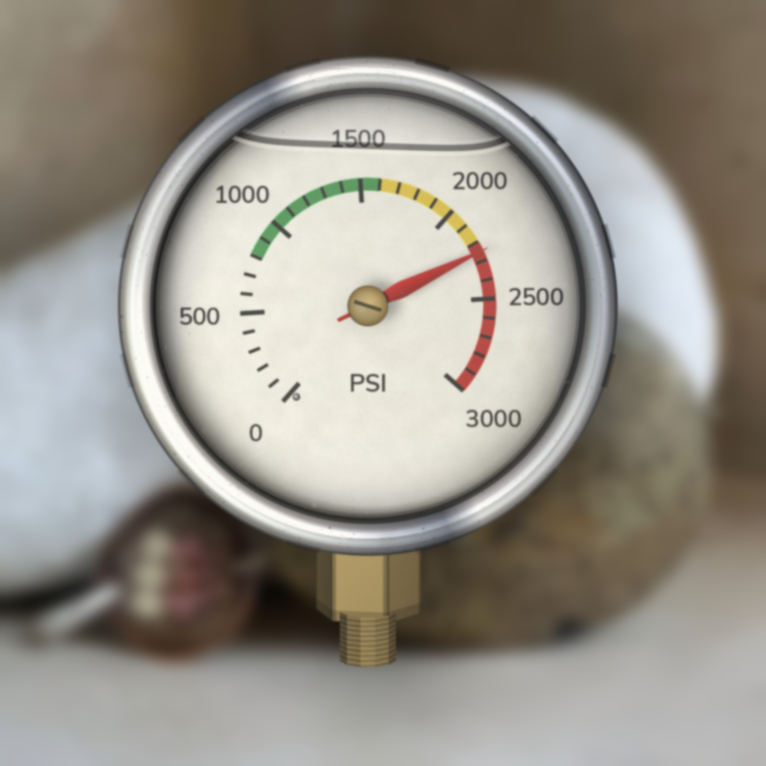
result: 2250 psi
